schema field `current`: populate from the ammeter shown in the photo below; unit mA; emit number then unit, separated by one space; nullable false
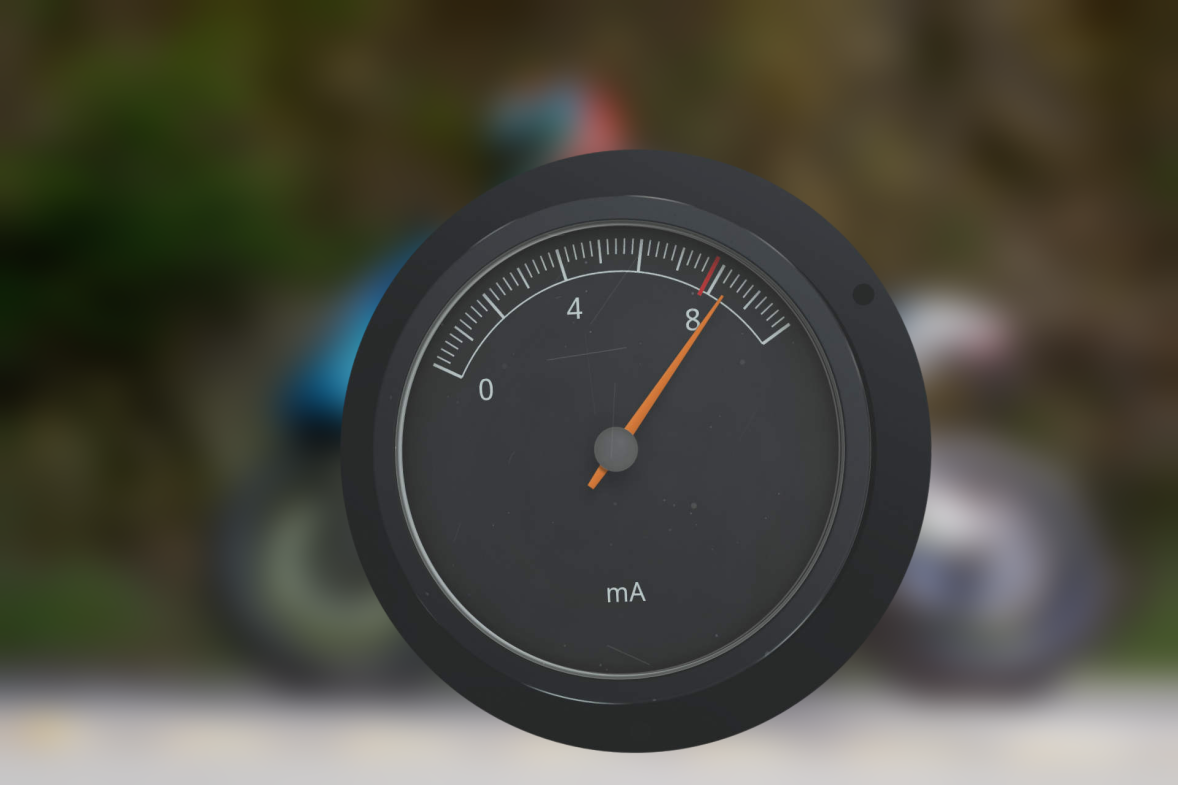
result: 8.4 mA
